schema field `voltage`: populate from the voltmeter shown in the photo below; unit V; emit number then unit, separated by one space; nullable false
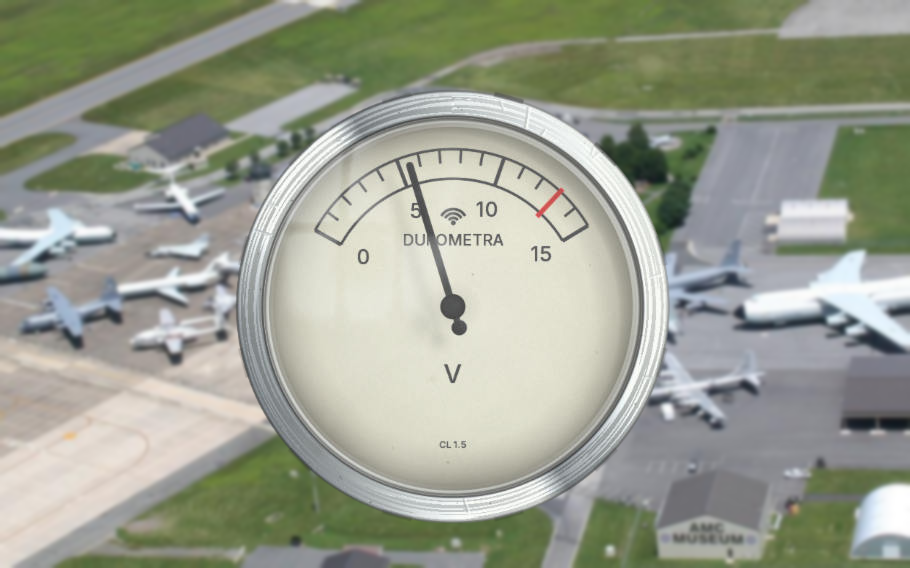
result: 5.5 V
